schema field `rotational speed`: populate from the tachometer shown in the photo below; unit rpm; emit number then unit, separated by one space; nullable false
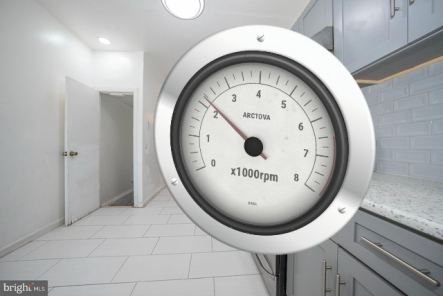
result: 2250 rpm
